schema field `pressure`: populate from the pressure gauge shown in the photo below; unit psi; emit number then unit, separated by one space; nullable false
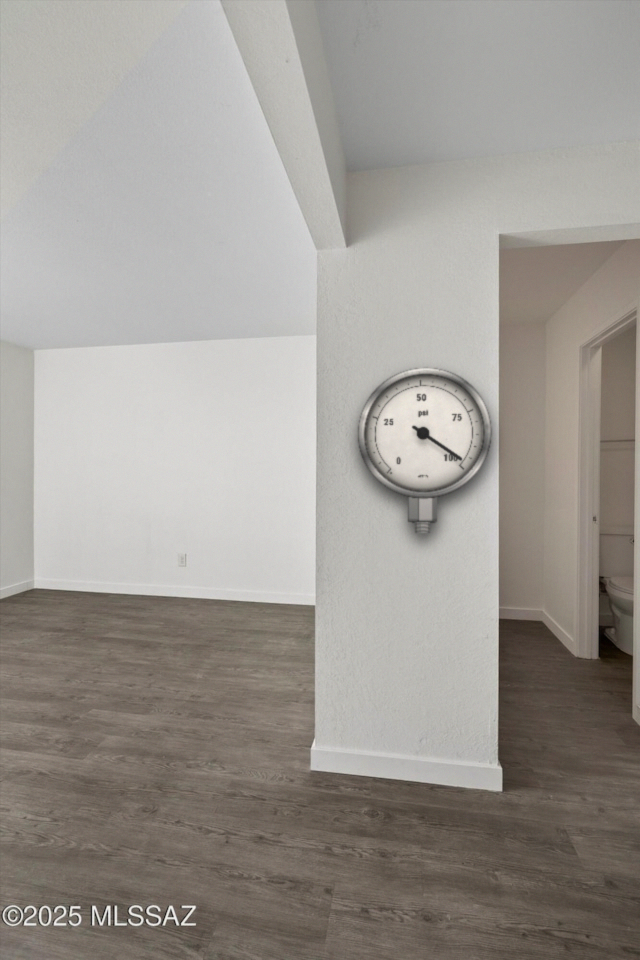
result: 97.5 psi
